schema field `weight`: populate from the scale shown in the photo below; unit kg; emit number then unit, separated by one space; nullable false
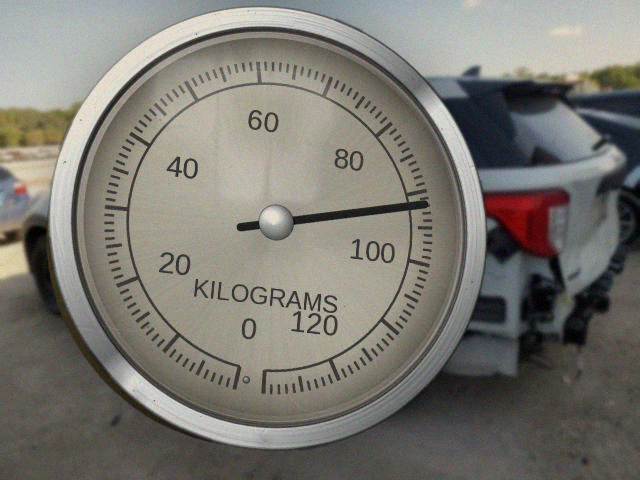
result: 92 kg
